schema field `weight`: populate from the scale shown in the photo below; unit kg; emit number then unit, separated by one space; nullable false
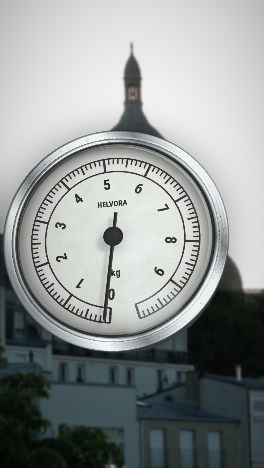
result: 0.1 kg
